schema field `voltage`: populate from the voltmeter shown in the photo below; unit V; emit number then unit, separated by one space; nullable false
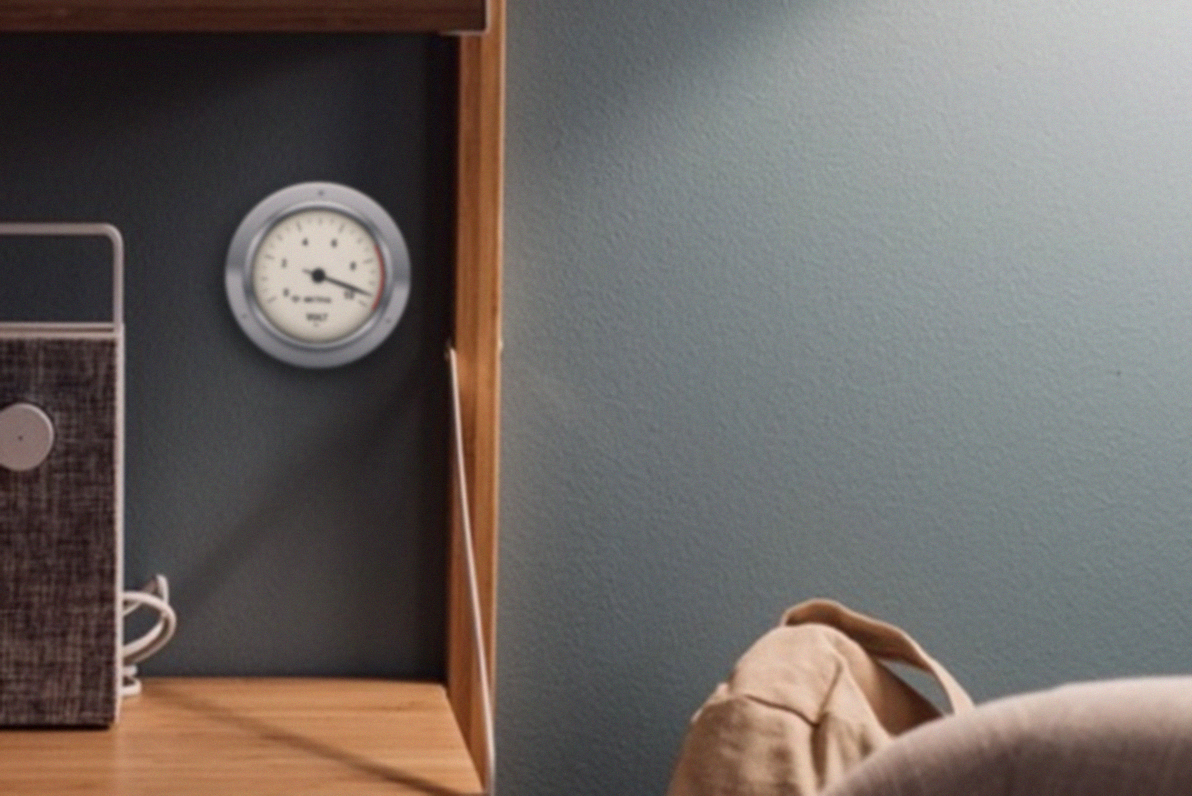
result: 9.5 V
